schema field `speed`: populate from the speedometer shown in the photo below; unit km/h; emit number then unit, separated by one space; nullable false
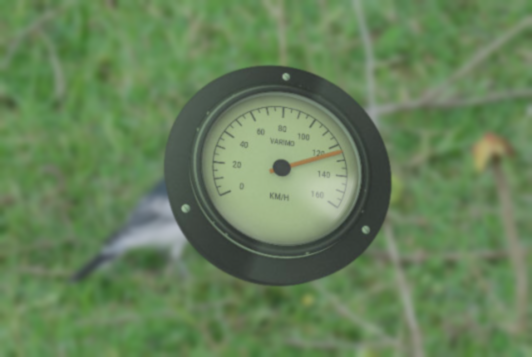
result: 125 km/h
